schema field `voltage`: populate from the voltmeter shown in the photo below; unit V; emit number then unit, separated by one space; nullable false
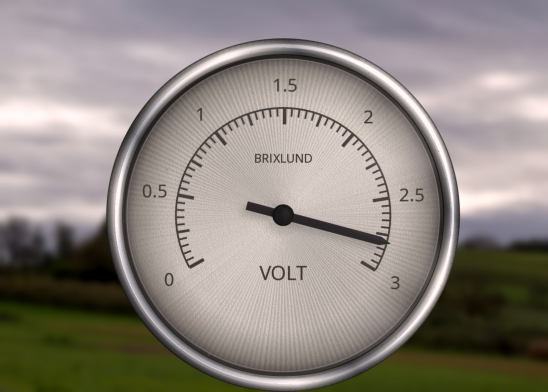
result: 2.8 V
